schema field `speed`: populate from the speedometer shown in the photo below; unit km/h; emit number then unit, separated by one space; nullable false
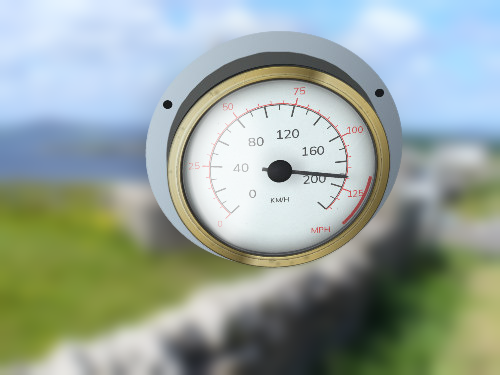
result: 190 km/h
